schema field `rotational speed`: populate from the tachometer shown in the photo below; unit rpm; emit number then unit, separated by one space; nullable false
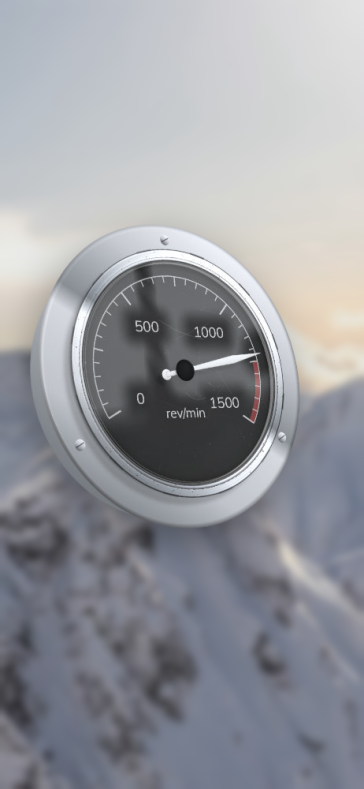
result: 1225 rpm
